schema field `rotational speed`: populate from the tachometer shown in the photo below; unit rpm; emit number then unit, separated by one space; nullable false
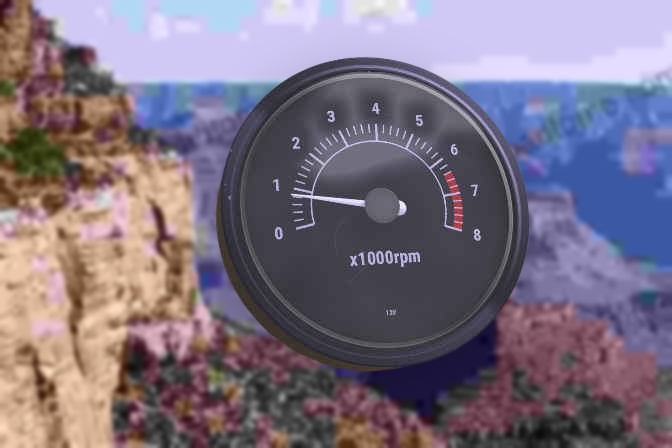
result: 800 rpm
